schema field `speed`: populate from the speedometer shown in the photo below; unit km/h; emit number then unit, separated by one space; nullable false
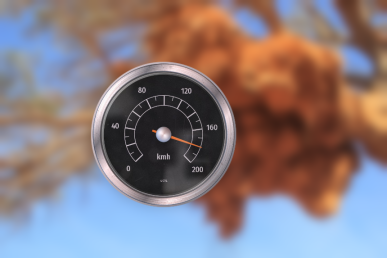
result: 180 km/h
